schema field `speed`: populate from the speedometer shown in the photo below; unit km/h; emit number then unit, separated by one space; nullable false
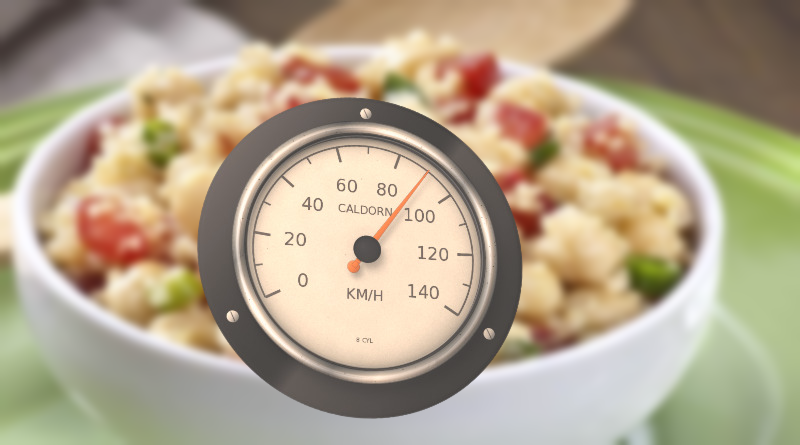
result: 90 km/h
